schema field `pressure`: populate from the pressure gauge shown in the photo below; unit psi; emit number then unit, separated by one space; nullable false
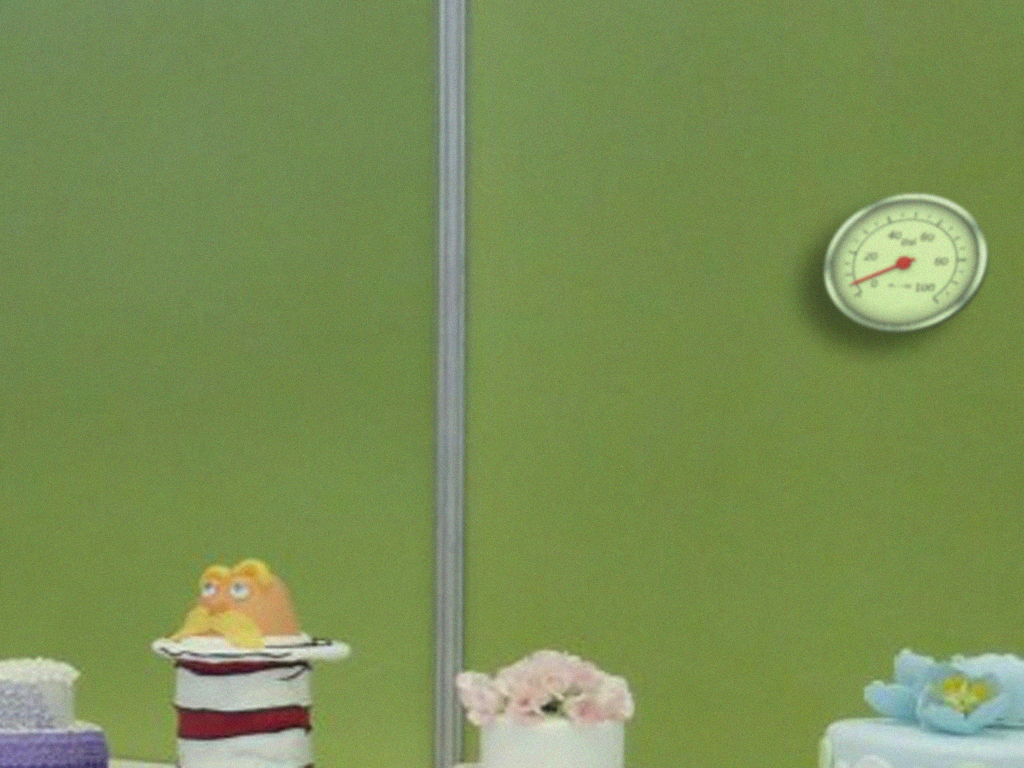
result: 5 psi
